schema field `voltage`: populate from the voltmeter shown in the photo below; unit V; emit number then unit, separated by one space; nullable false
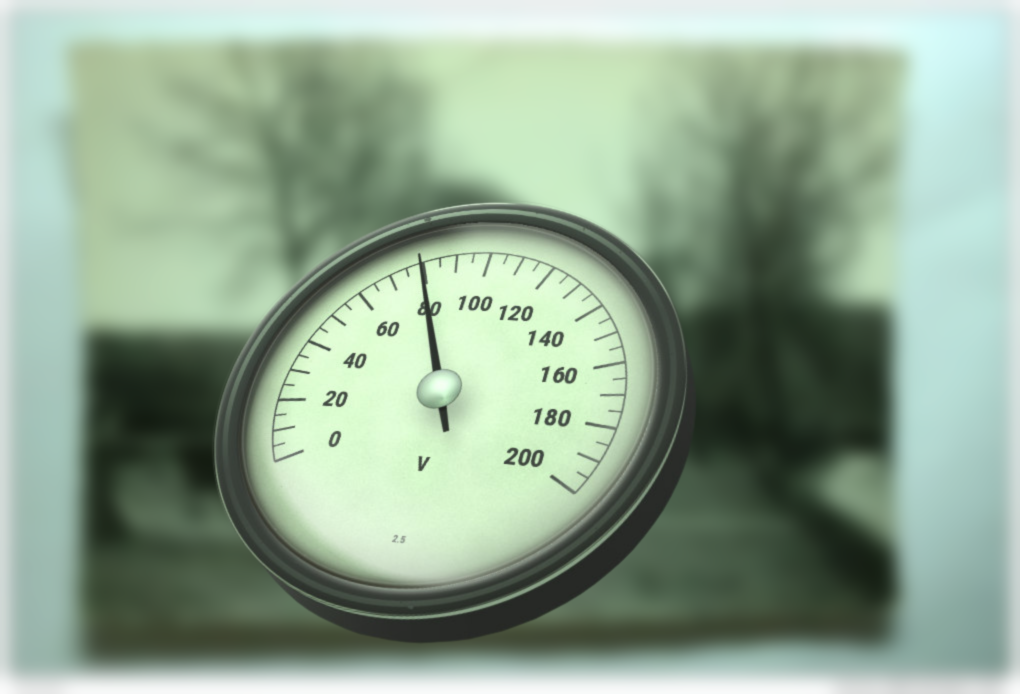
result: 80 V
